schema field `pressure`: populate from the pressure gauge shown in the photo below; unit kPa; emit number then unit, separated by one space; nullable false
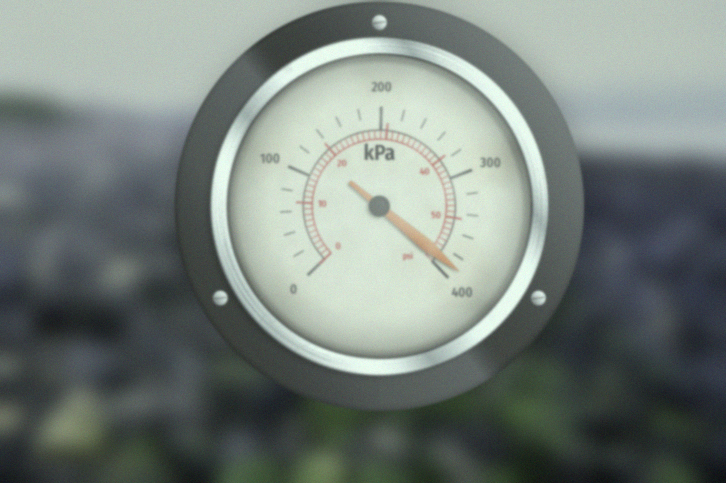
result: 390 kPa
